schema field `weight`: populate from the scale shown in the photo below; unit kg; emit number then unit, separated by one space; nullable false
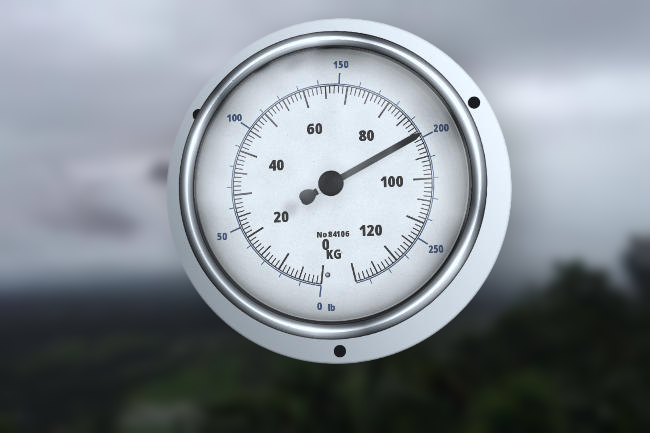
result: 90 kg
